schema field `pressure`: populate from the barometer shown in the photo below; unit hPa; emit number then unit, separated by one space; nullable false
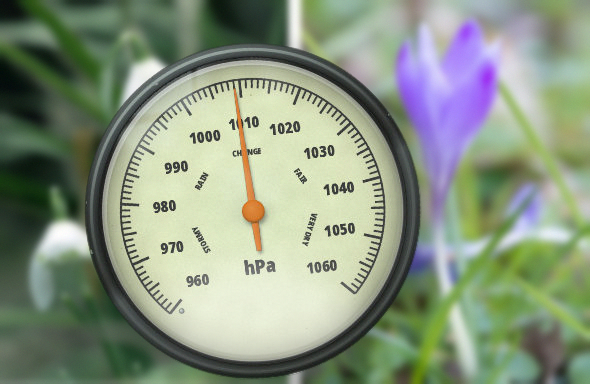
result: 1009 hPa
